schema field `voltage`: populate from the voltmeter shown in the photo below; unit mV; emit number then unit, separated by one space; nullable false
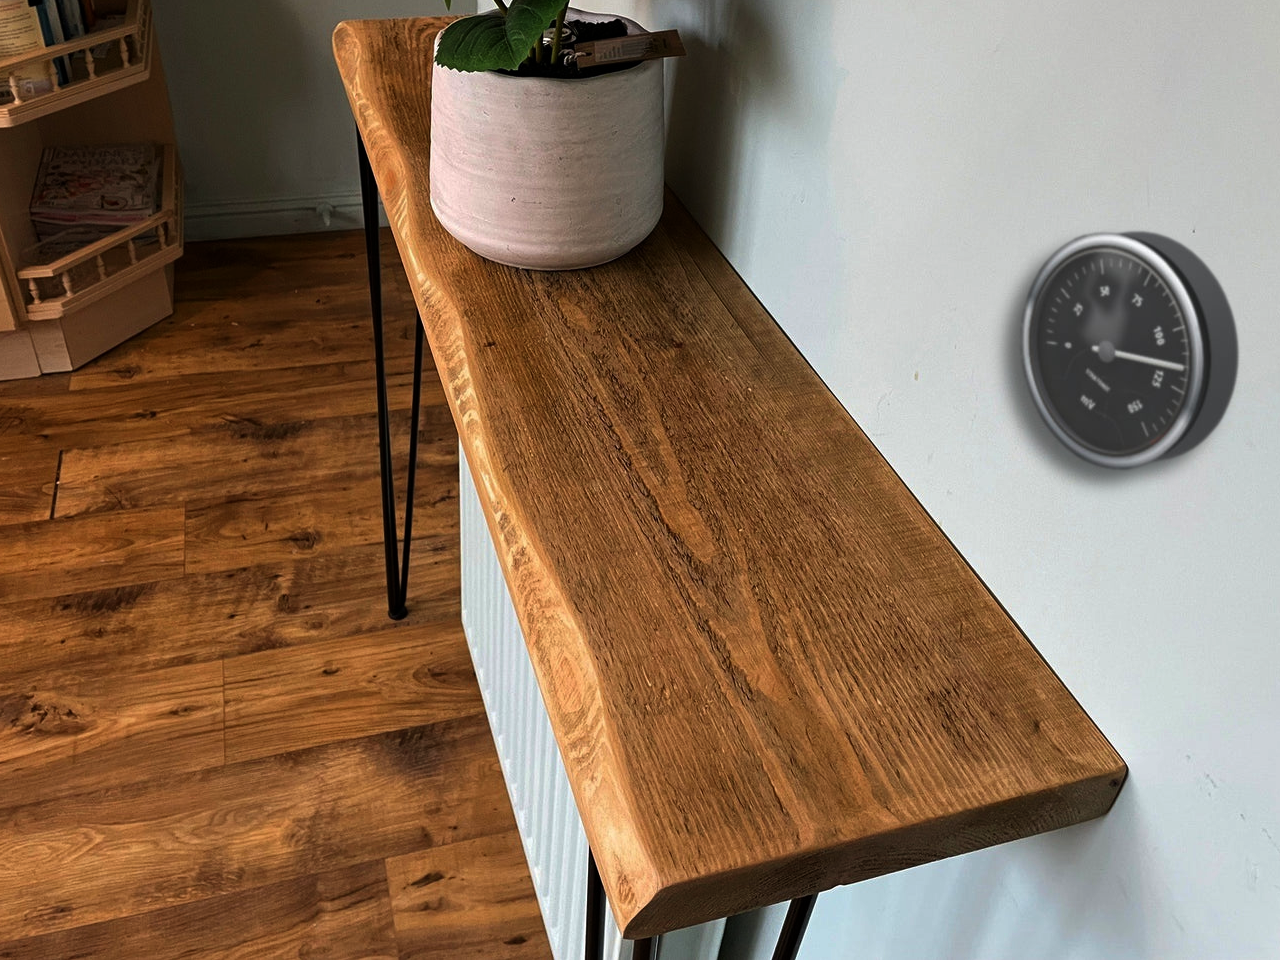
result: 115 mV
